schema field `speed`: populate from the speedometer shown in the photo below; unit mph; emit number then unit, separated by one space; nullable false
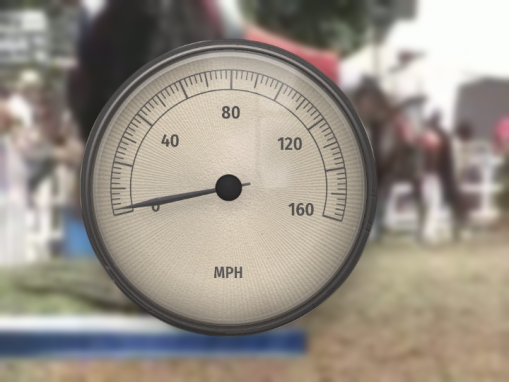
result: 2 mph
